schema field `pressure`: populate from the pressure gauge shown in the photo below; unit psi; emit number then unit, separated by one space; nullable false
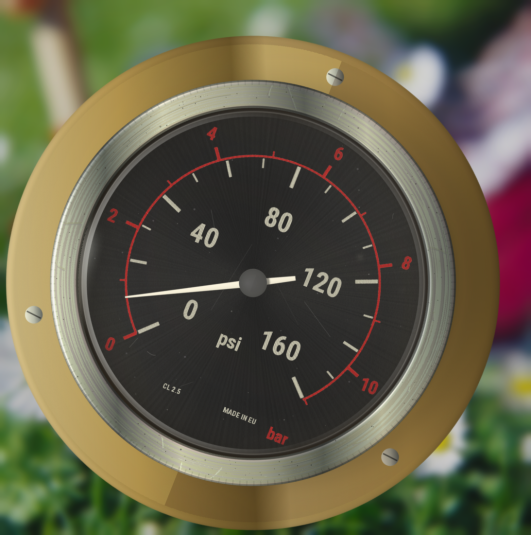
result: 10 psi
